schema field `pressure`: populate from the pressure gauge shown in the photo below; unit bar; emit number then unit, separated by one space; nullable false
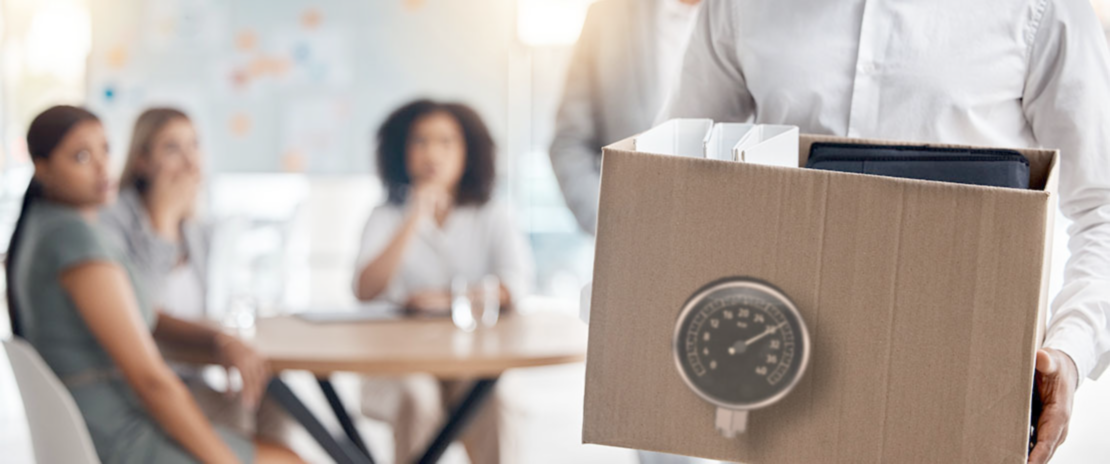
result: 28 bar
